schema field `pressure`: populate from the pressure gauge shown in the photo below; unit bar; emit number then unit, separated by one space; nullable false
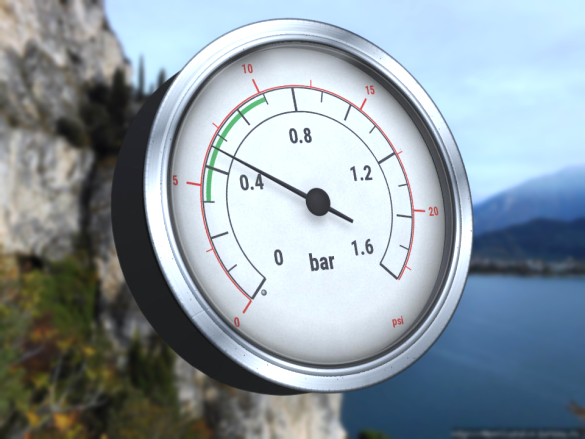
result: 0.45 bar
